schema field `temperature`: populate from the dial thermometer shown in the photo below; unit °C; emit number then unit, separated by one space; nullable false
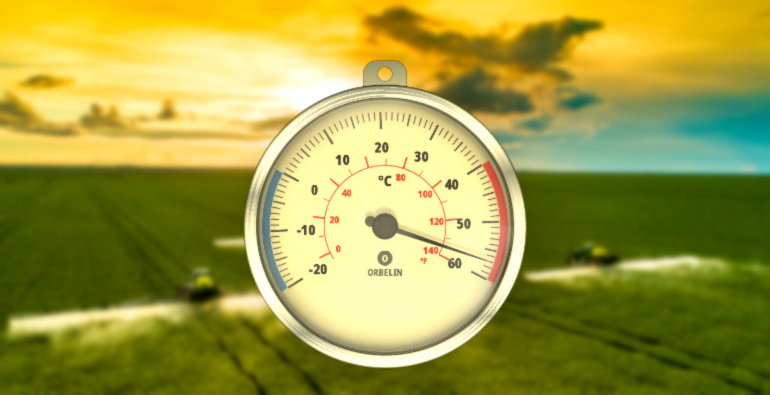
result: 57 °C
